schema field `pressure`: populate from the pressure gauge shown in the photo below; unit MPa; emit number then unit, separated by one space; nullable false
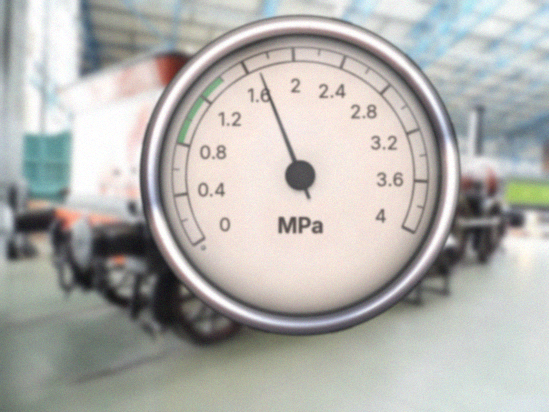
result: 1.7 MPa
